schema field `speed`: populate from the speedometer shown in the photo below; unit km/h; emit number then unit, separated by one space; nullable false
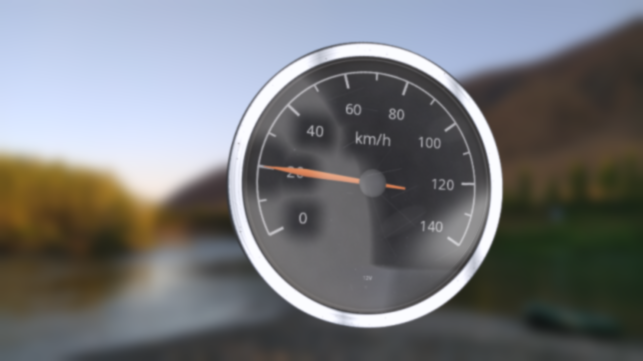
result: 20 km/h
